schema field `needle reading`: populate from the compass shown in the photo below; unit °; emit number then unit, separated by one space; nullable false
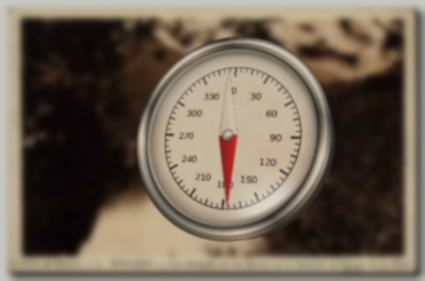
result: 175 °
